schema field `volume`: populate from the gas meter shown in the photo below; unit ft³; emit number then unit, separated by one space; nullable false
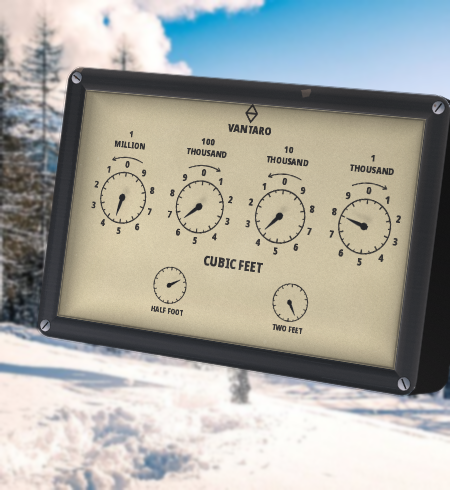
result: 463800 ft³
